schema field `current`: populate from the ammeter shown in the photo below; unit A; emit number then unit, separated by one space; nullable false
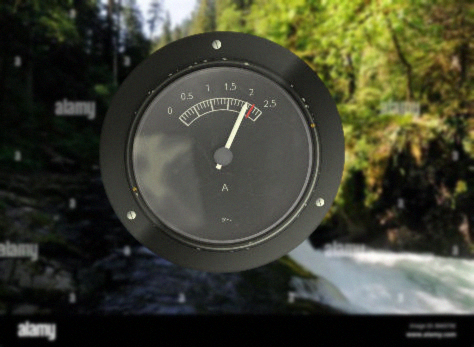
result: 2 A
